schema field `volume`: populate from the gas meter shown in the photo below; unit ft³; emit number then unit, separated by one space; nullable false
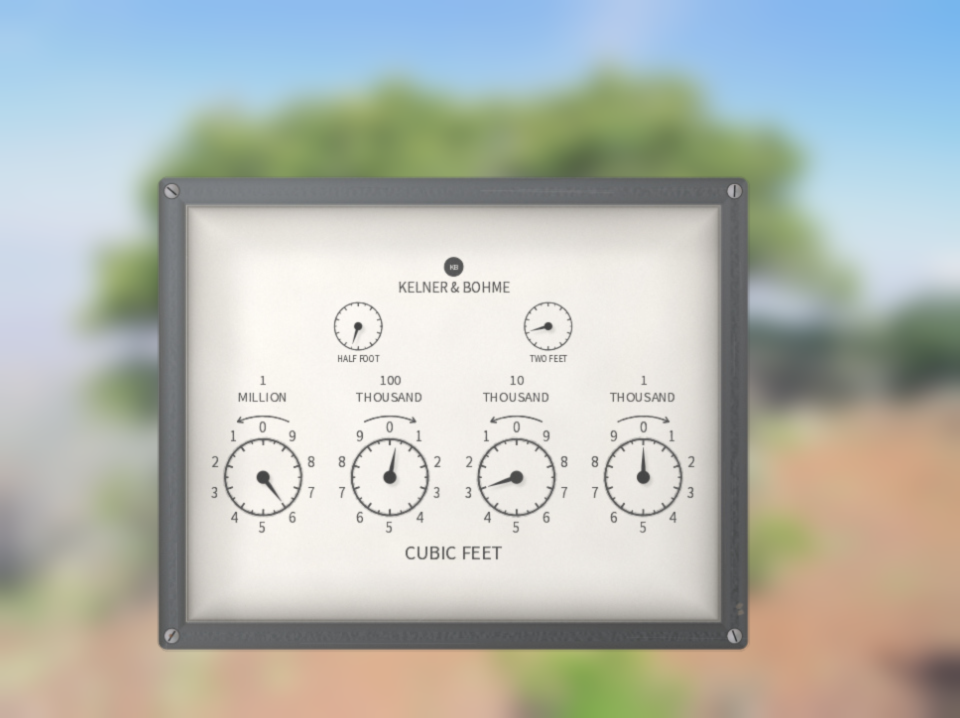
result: 603000 ft³
